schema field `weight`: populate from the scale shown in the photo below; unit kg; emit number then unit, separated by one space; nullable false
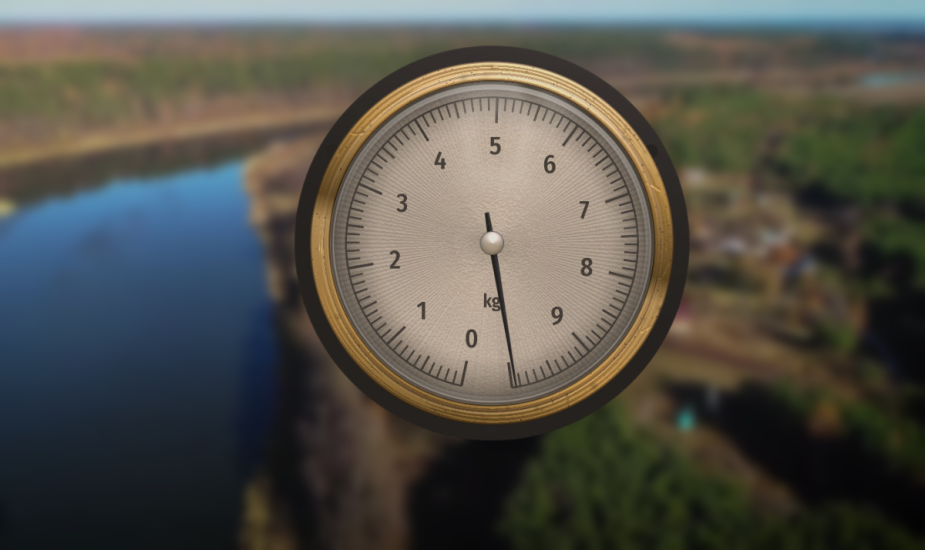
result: 9.95 kg
